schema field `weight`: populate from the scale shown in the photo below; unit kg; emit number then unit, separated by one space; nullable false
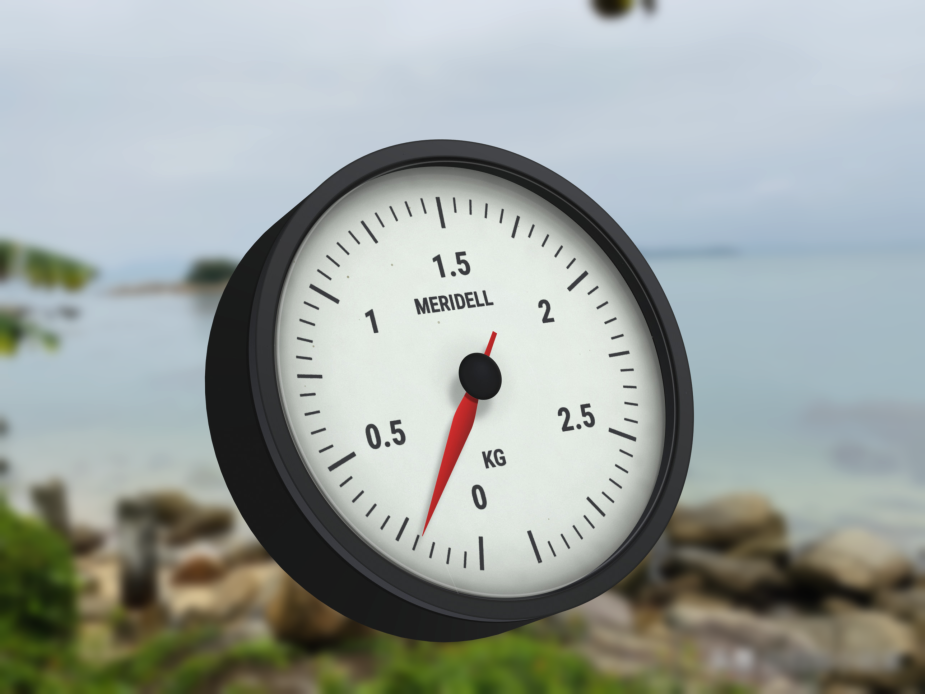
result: 0.2 kg
